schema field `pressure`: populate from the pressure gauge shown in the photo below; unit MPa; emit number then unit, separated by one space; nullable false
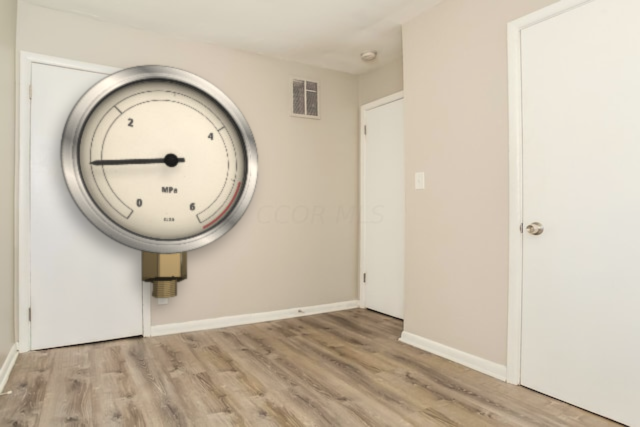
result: 1 MPa
